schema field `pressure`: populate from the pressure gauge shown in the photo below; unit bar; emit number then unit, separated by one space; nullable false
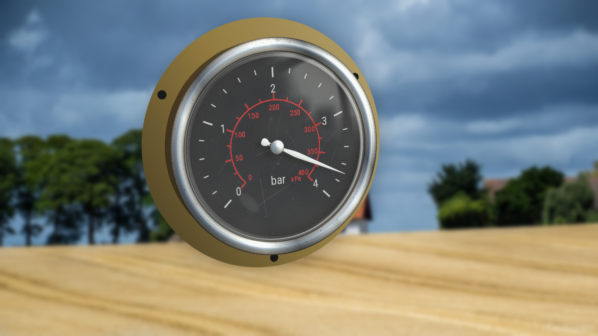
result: 3.7 bar
